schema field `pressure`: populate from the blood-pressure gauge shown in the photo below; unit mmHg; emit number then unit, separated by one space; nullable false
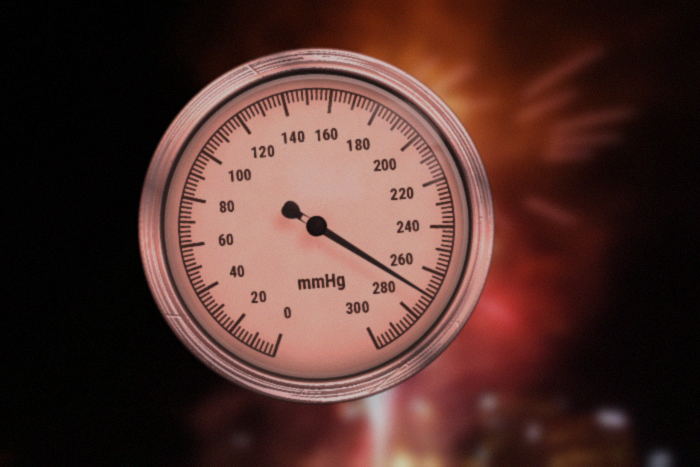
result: 270 mmHg
